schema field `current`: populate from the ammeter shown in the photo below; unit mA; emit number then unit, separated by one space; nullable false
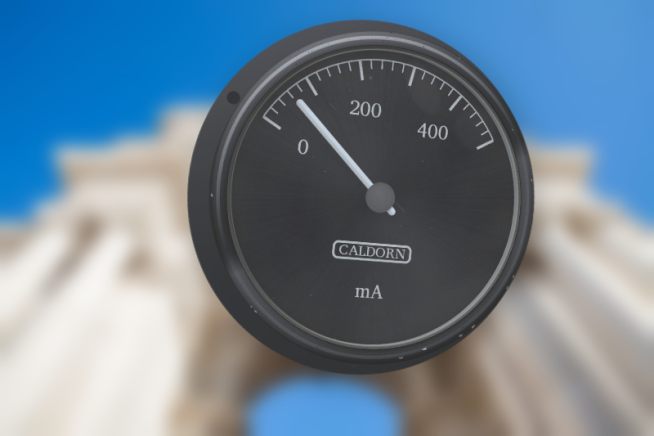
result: 60 mA
